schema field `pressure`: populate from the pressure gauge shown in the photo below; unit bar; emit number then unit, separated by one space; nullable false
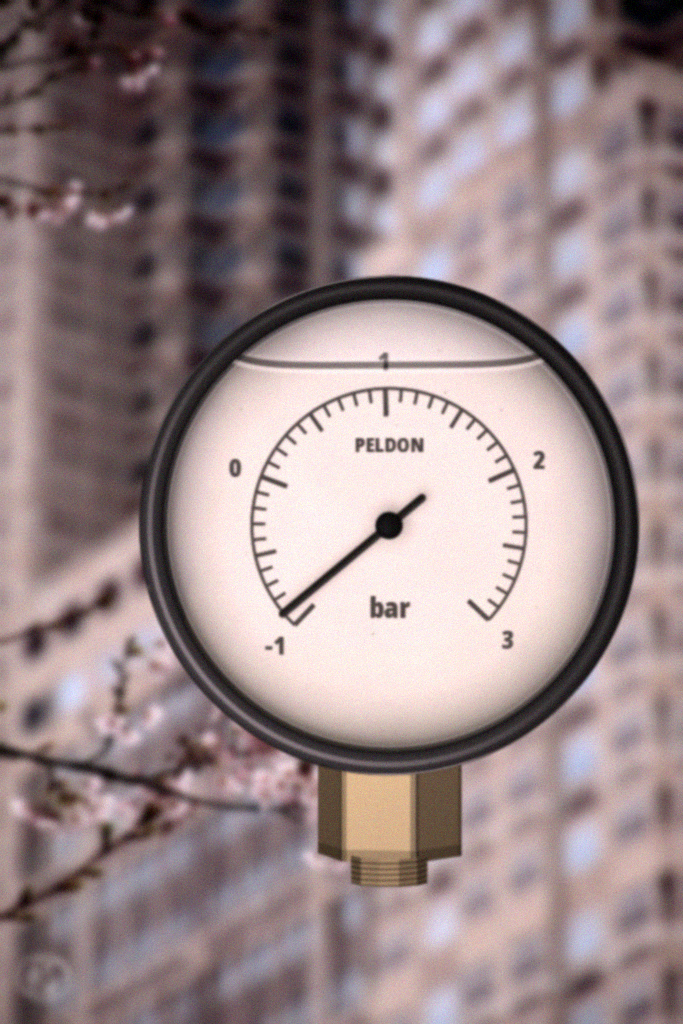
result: -0.9 bar
